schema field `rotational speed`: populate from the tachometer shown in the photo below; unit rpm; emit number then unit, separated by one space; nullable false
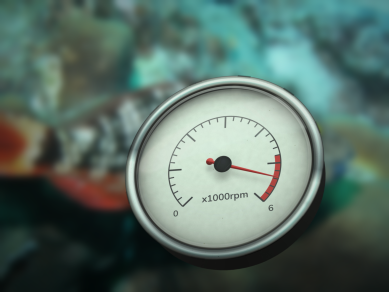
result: 5400 rpm
